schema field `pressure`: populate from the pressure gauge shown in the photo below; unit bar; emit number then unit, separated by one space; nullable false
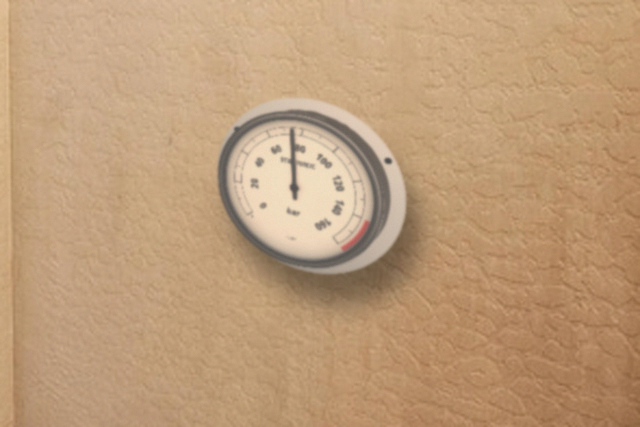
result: 75 bar
